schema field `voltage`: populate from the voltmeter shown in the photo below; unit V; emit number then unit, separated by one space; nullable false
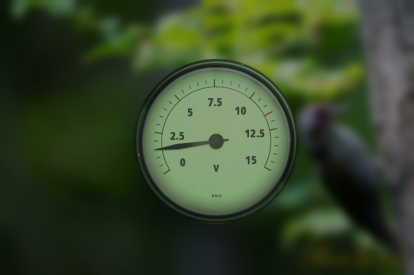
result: 1.5 V
